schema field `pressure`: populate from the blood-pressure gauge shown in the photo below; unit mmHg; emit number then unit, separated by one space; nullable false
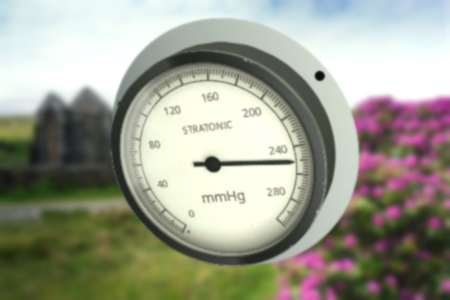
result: 250 mmHg
